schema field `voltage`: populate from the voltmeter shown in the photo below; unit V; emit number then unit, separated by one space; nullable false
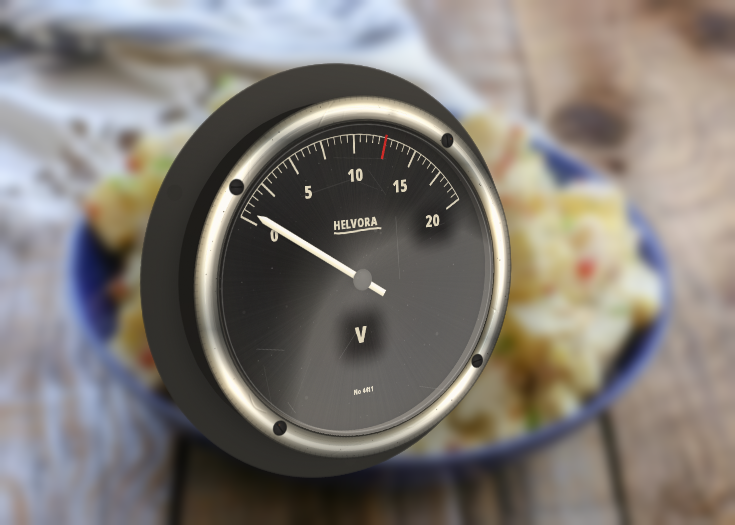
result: 0.5 V
